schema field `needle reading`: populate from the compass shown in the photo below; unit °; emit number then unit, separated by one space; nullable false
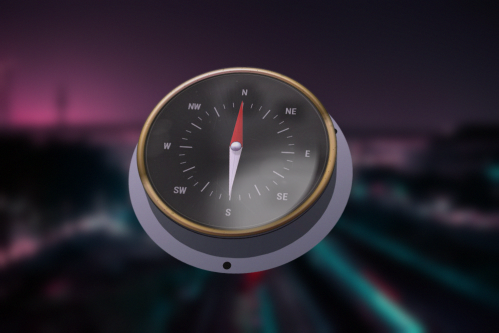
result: 0 °
